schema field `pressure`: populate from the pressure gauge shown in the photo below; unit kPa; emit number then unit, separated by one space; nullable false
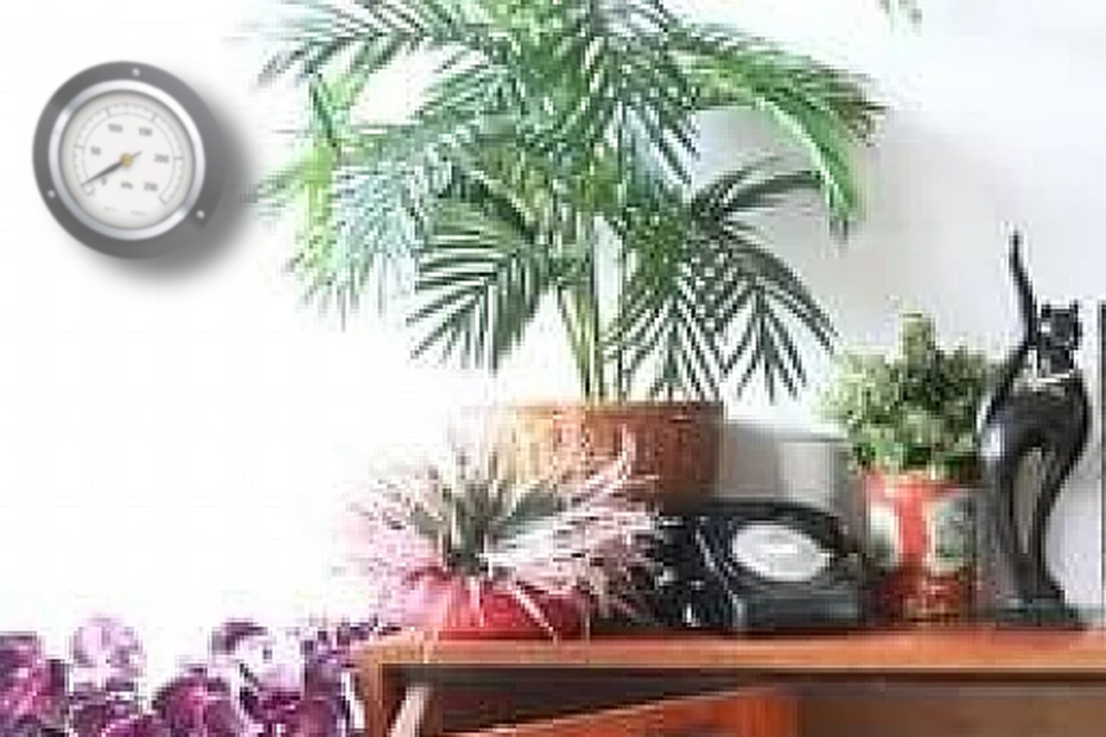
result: 10 kPa
